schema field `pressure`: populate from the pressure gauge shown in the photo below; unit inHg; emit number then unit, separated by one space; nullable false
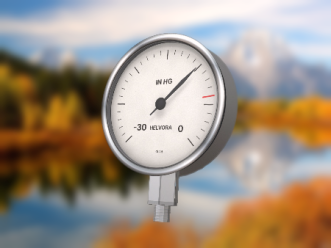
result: -10 inHg
